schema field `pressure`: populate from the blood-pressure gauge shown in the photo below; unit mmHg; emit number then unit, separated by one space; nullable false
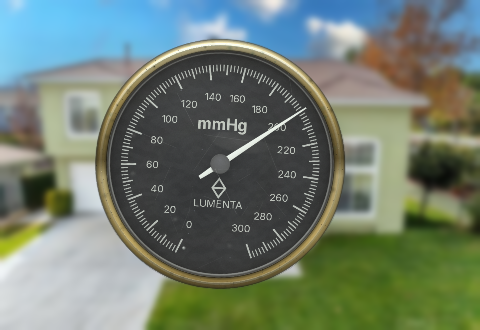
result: 200 mmHg
